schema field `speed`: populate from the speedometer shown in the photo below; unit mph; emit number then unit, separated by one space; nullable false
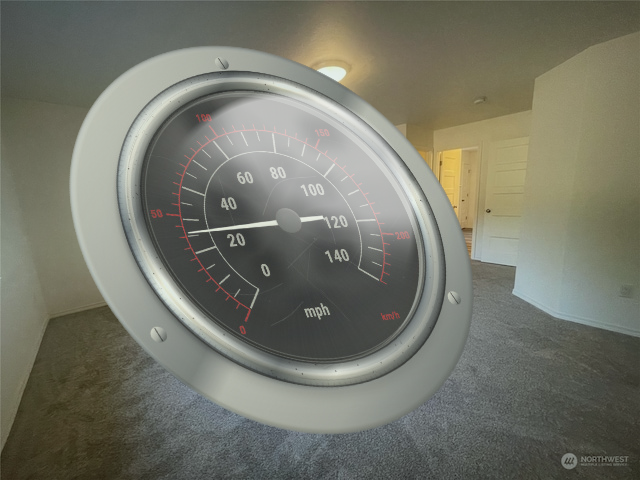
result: 25 mph
